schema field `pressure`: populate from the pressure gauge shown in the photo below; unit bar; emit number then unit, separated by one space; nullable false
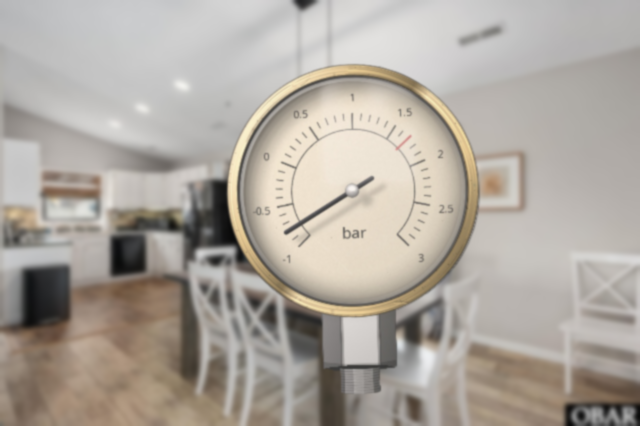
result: -0.8 bar
